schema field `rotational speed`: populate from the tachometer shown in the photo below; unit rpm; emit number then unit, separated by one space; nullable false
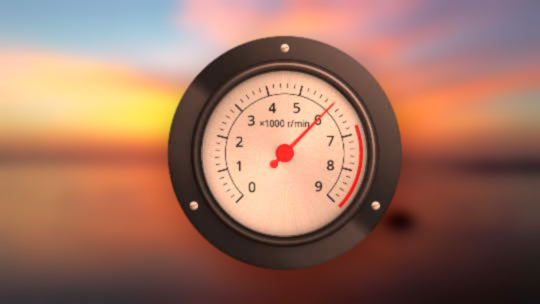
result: 6000 rpm
